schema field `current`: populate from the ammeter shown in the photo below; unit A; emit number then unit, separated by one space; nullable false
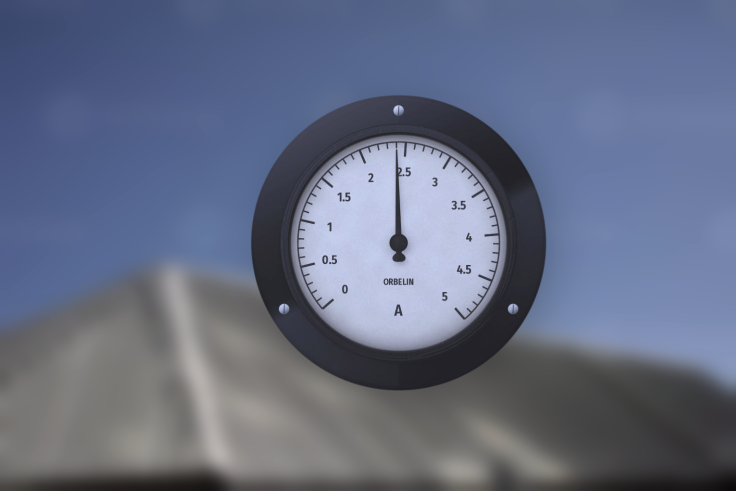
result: 2.4 A
